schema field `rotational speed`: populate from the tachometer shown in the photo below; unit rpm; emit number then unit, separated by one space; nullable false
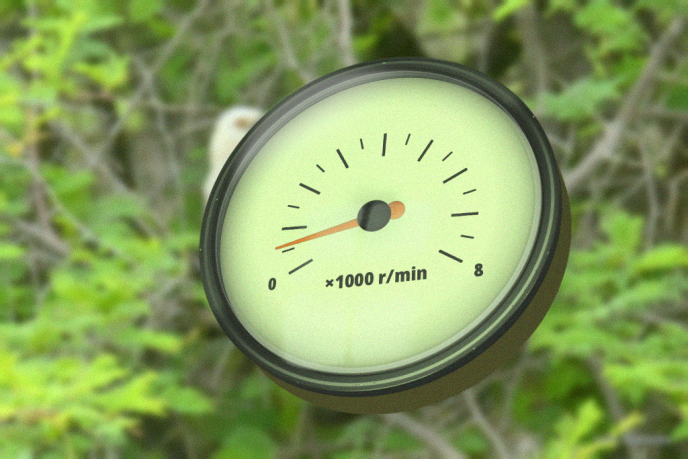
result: 500 rpm
